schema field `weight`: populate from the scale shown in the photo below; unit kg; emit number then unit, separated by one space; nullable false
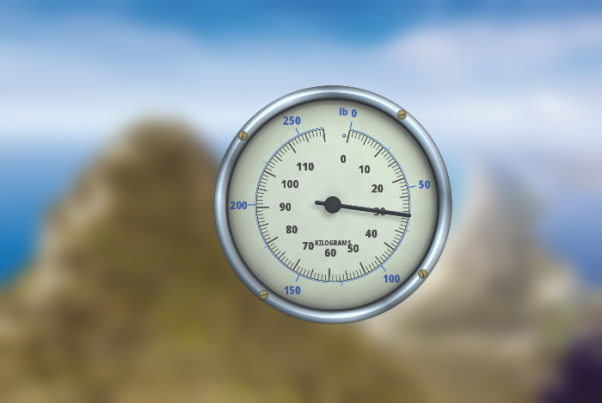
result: 30 kg
